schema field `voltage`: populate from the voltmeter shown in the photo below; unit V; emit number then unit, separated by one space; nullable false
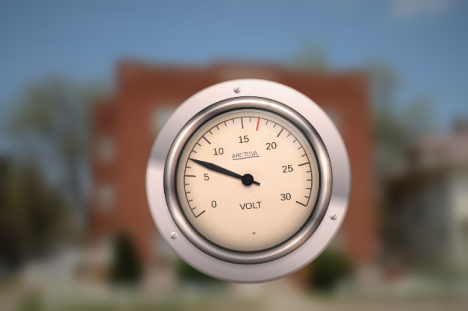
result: 7 V
